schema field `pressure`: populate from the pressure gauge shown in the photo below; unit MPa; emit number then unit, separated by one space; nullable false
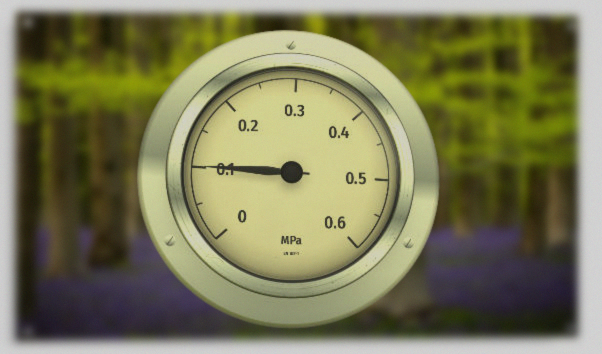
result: 0.1 MPa
